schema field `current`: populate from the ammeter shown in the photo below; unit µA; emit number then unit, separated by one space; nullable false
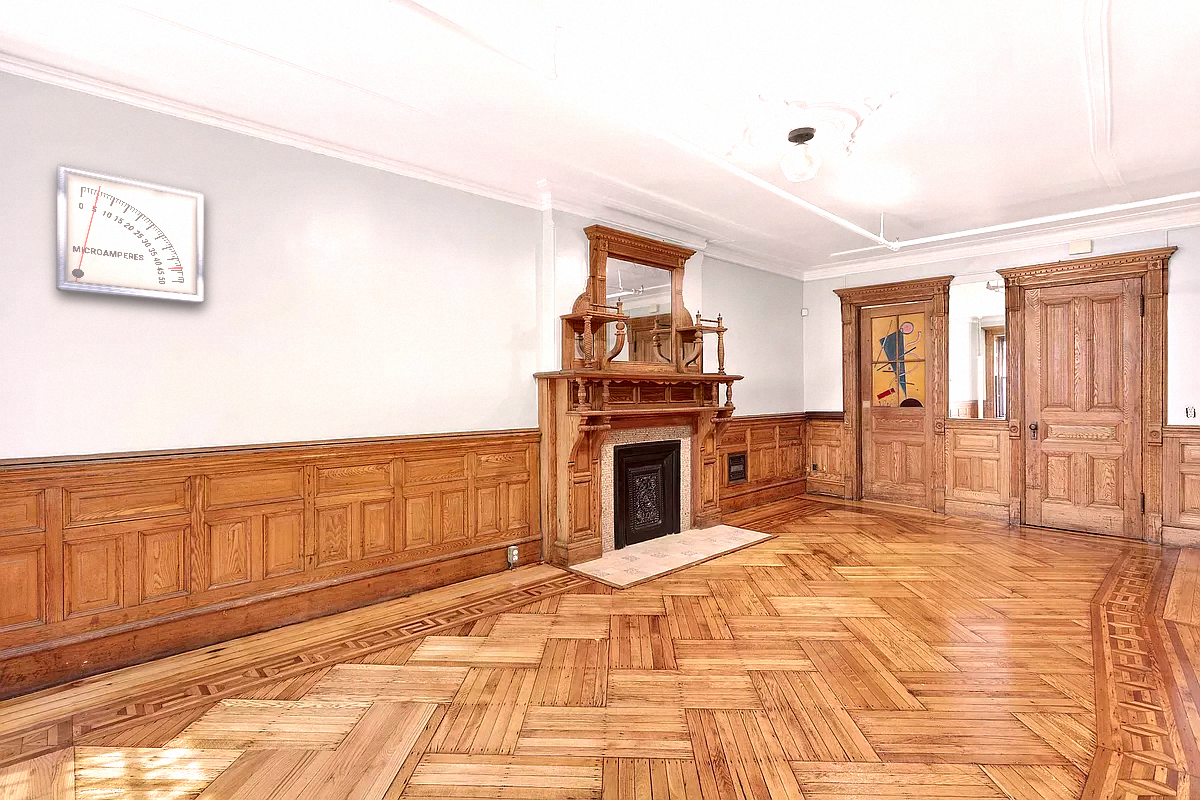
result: 5 µA
